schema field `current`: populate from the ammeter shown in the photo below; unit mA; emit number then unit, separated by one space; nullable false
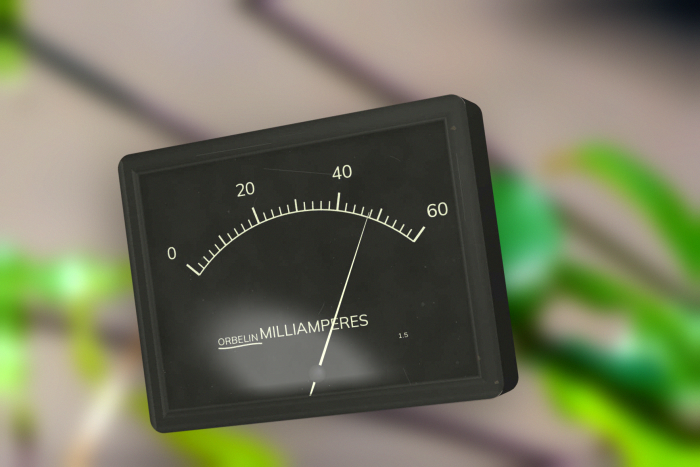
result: 48 mA
